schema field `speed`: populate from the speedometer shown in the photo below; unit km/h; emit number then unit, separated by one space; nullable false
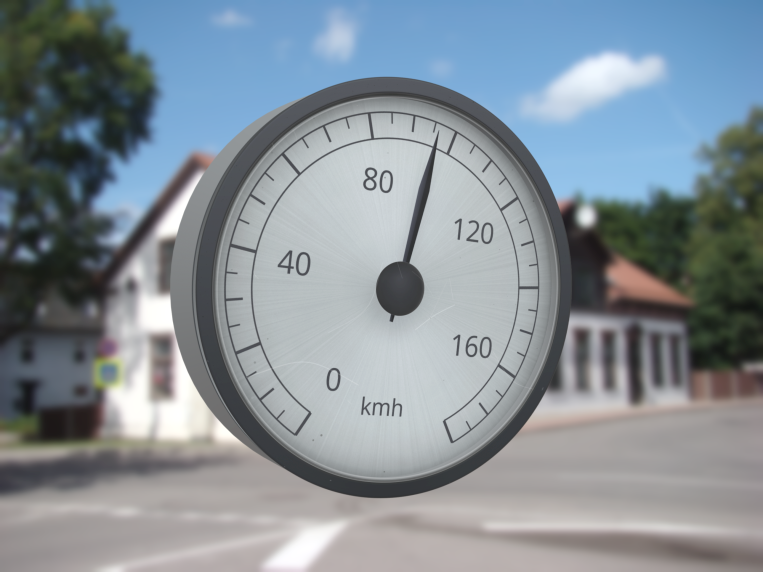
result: 95 km/h
